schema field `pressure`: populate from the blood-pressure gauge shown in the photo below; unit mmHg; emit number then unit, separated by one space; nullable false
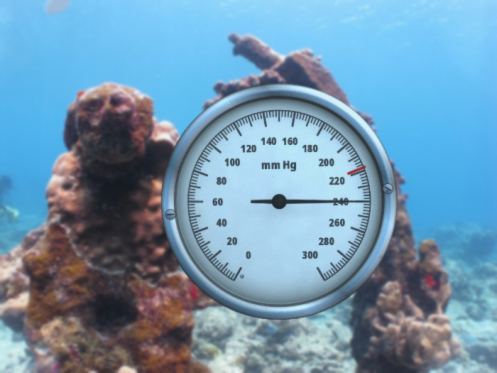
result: 240 mmHg
